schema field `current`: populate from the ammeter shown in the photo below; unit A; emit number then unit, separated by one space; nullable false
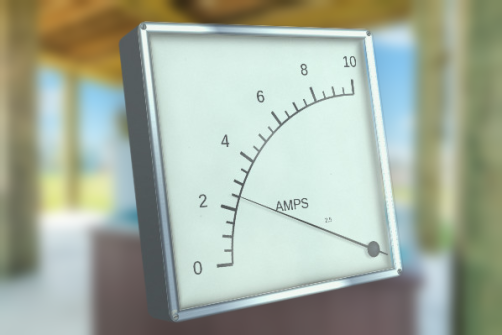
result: 2.5 A
